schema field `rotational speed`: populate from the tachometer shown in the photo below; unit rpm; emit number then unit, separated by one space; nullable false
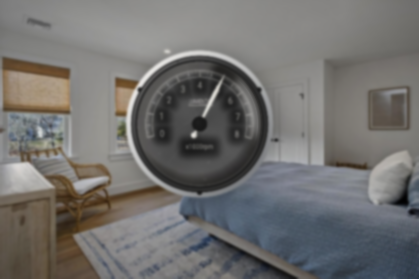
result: 5000 rpm
